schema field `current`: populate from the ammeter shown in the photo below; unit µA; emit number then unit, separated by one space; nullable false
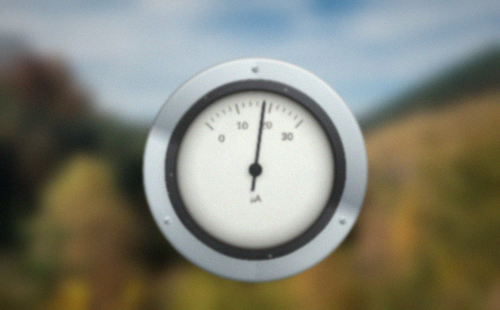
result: 18 µA
